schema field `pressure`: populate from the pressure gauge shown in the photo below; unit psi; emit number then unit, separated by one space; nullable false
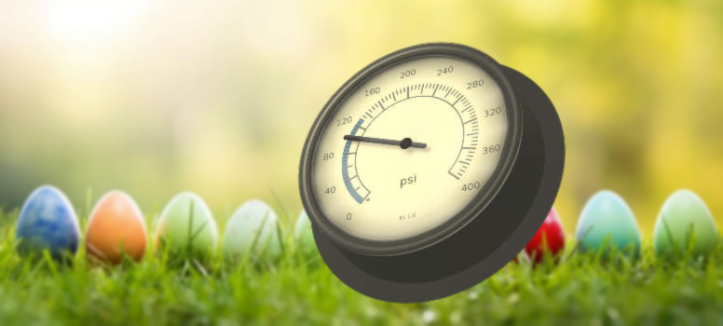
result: 100 psi
